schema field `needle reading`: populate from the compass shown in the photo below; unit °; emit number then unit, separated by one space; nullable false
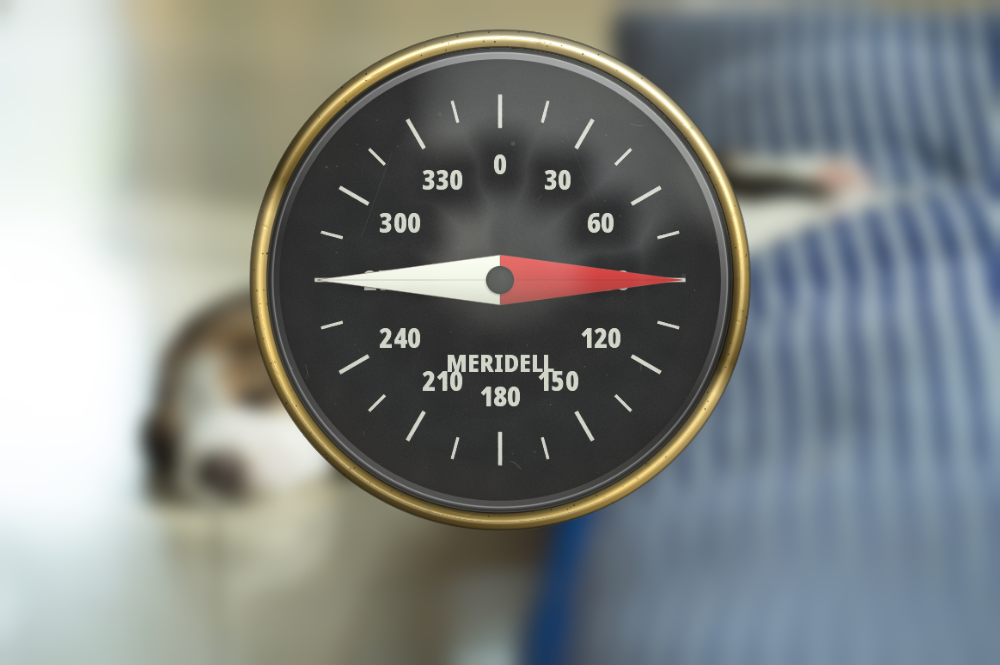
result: 90 °
